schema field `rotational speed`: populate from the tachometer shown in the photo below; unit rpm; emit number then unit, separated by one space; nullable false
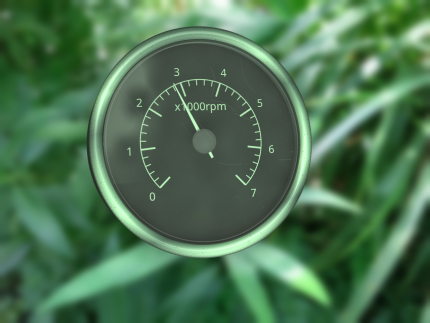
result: 2800 rpm
